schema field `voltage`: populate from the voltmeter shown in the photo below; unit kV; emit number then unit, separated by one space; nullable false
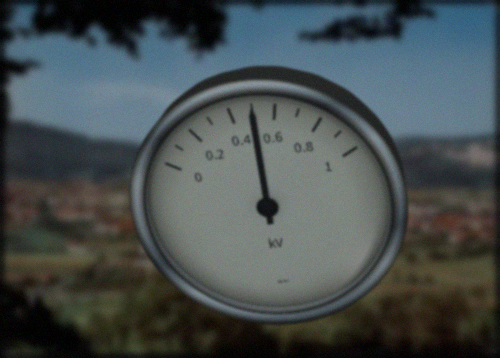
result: 0.5 kV
